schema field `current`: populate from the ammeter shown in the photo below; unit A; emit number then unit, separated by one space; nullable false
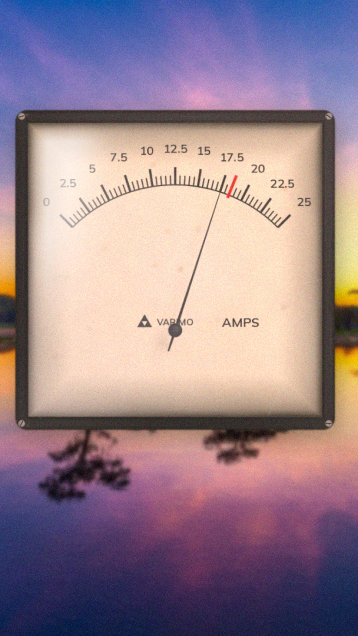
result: 17.5 A
